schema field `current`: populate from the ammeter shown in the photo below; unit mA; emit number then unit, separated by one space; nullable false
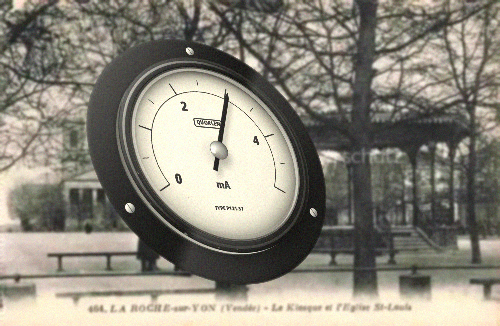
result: 3 mA
